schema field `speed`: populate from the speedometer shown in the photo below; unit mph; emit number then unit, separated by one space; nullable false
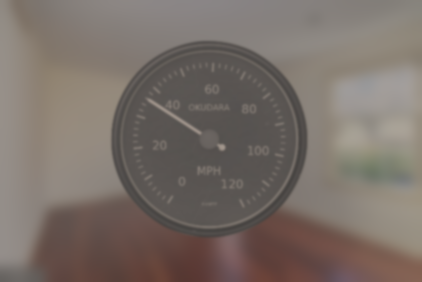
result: 36 mph
